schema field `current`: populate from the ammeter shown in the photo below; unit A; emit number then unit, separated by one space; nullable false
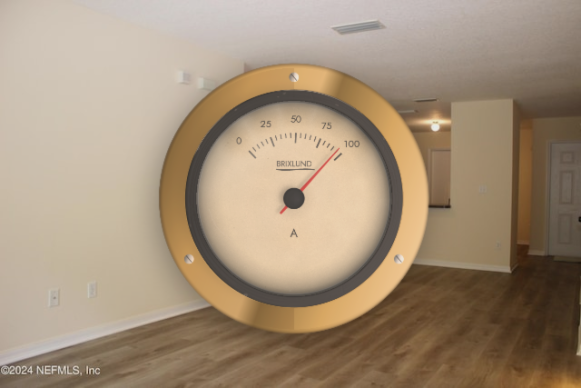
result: 95 A
